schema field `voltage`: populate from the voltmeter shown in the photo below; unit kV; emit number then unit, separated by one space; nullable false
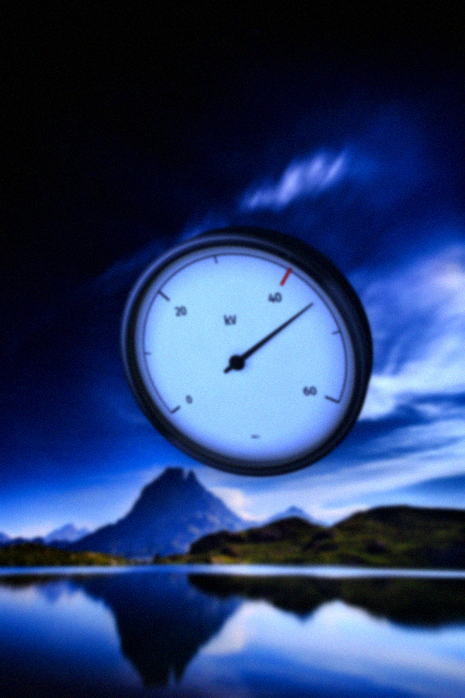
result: 45 kV
